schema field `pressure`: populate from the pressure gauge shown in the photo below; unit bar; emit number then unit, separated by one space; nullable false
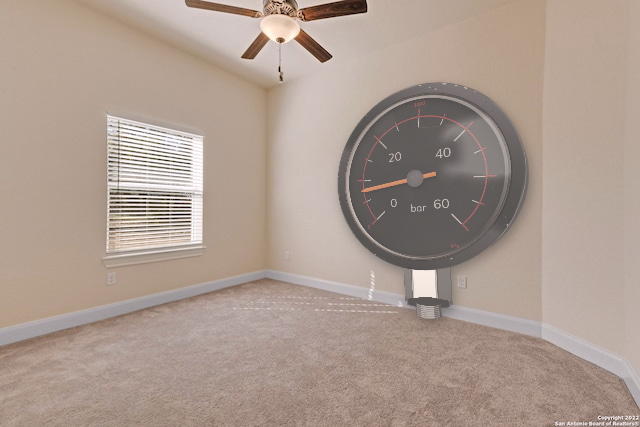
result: 7.5 bar
